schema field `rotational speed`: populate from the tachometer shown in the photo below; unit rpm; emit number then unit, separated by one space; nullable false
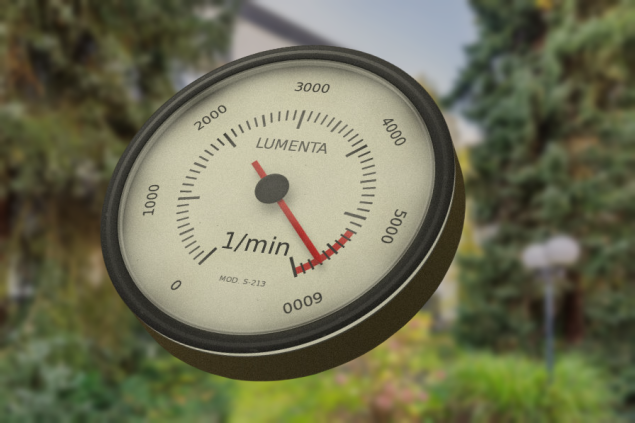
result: 5700 rpm
